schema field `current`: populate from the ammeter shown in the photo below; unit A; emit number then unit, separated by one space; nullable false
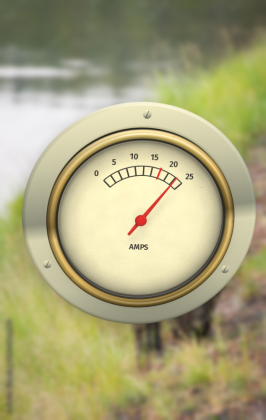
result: 22.5 A
